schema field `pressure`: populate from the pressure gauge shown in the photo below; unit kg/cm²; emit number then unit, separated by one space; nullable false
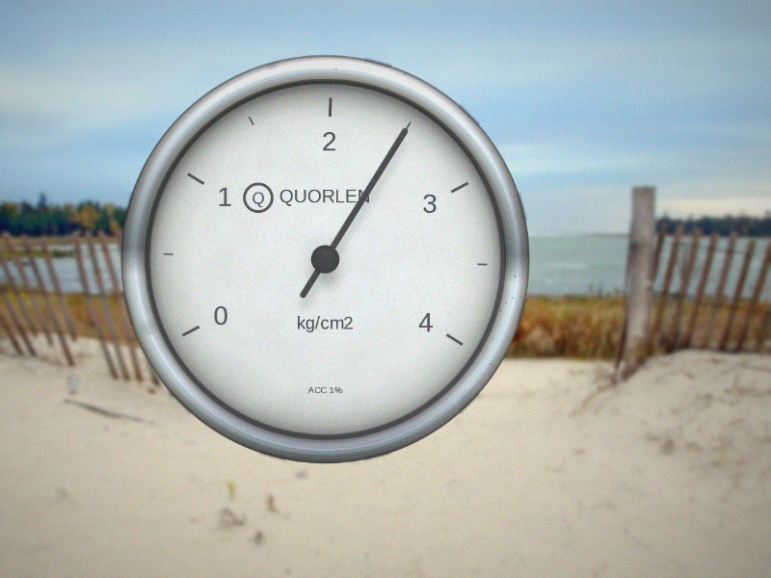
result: 2.5 kg/cm²
